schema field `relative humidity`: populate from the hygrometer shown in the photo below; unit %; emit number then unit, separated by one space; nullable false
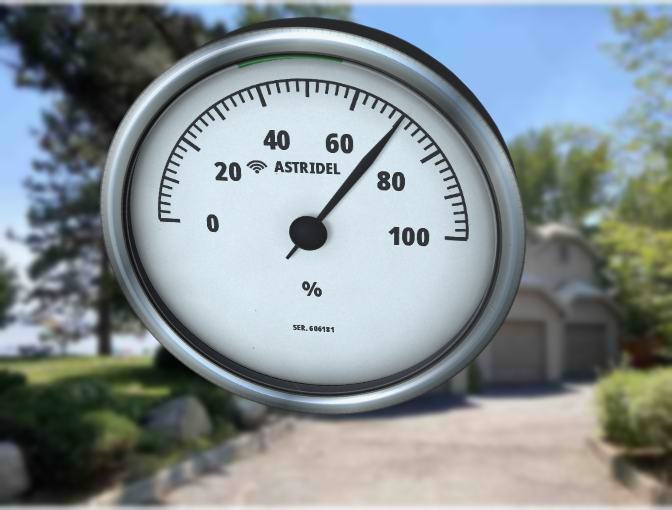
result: 70 %
